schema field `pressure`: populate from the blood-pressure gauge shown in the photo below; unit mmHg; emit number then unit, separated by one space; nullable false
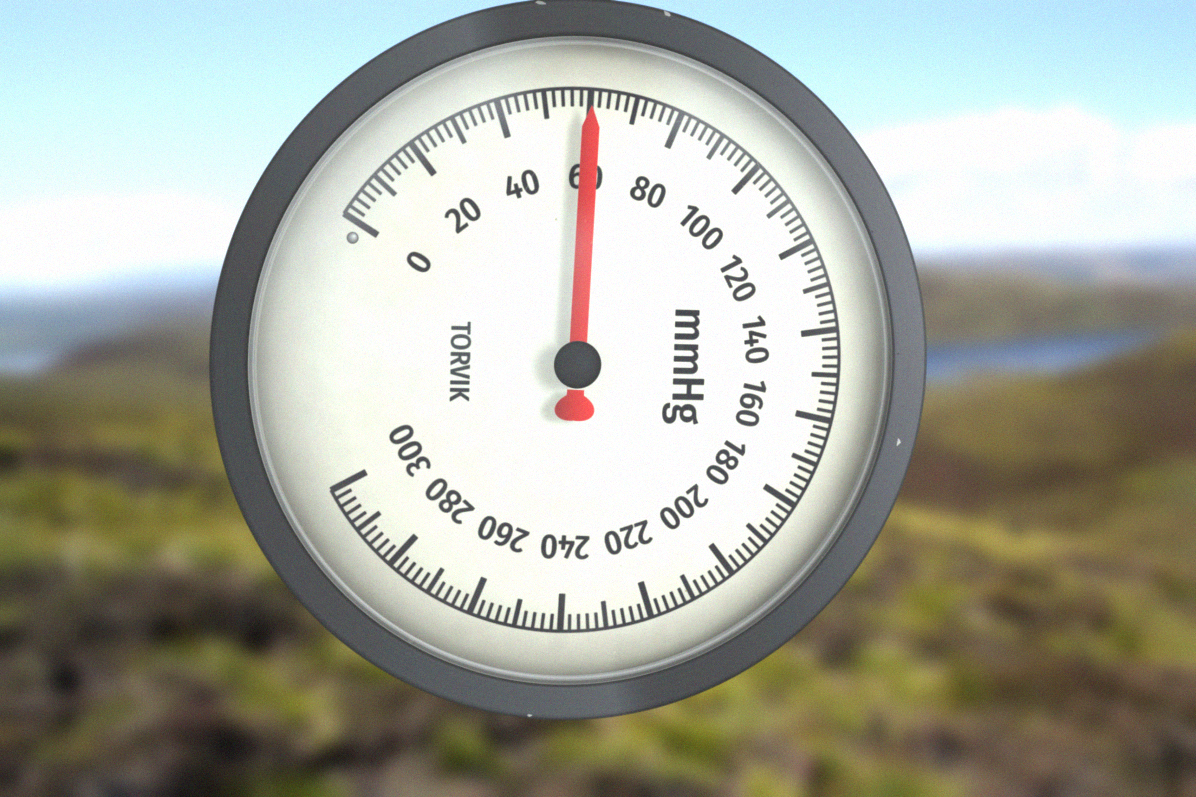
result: 60 mmHg
